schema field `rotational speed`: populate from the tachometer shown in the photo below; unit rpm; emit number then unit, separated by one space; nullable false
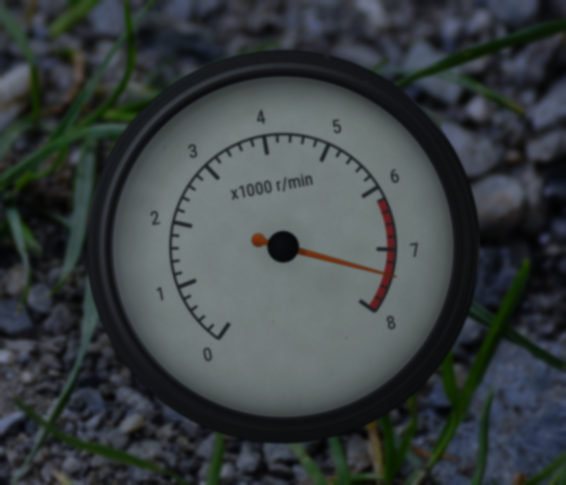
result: 7400 rpm
